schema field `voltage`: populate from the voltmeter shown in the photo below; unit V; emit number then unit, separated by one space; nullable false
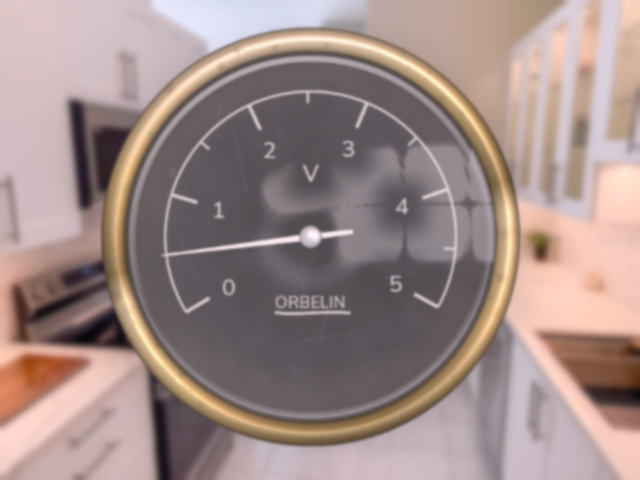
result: 0.5 V
